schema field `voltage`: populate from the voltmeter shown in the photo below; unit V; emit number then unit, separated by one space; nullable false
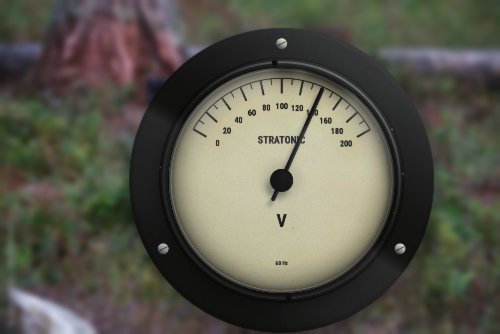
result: 140 V
